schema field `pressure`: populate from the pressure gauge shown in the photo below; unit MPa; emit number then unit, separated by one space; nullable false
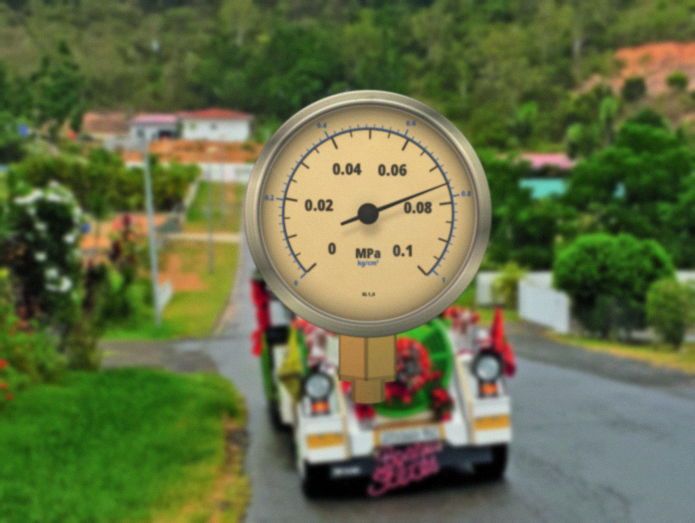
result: 0.075 MPa
